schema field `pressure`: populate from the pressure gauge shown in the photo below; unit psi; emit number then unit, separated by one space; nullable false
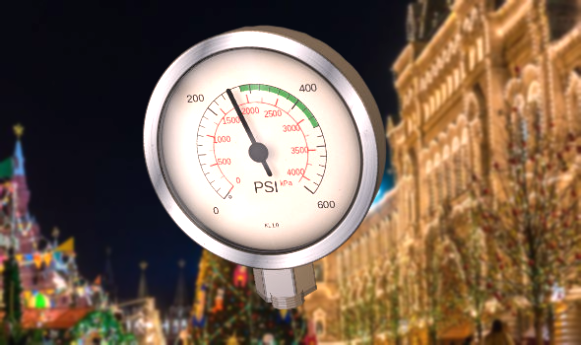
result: 260 psi
